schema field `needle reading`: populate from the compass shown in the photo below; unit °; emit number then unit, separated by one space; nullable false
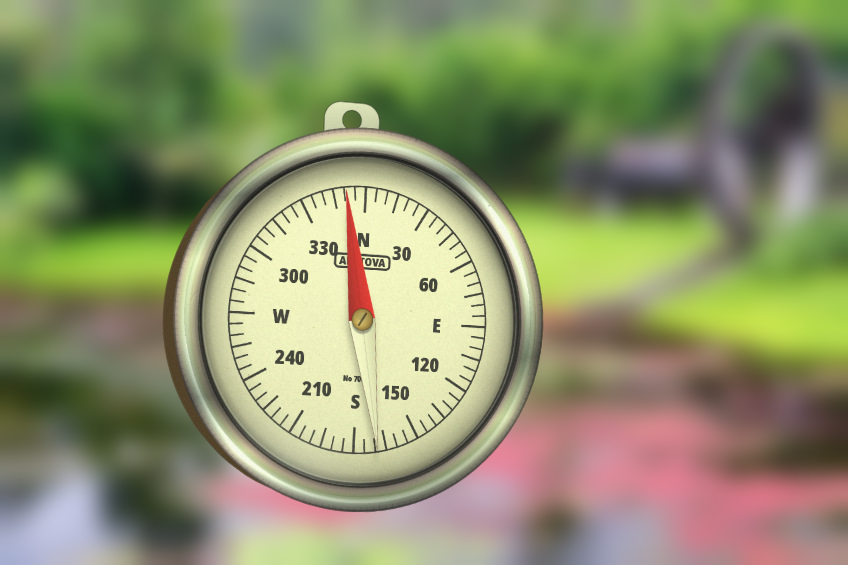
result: 350 °
